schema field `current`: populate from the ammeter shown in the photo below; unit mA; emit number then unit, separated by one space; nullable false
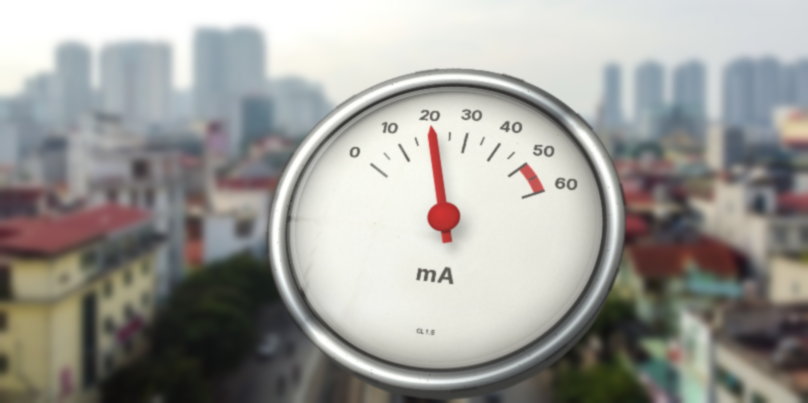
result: 20 mA
